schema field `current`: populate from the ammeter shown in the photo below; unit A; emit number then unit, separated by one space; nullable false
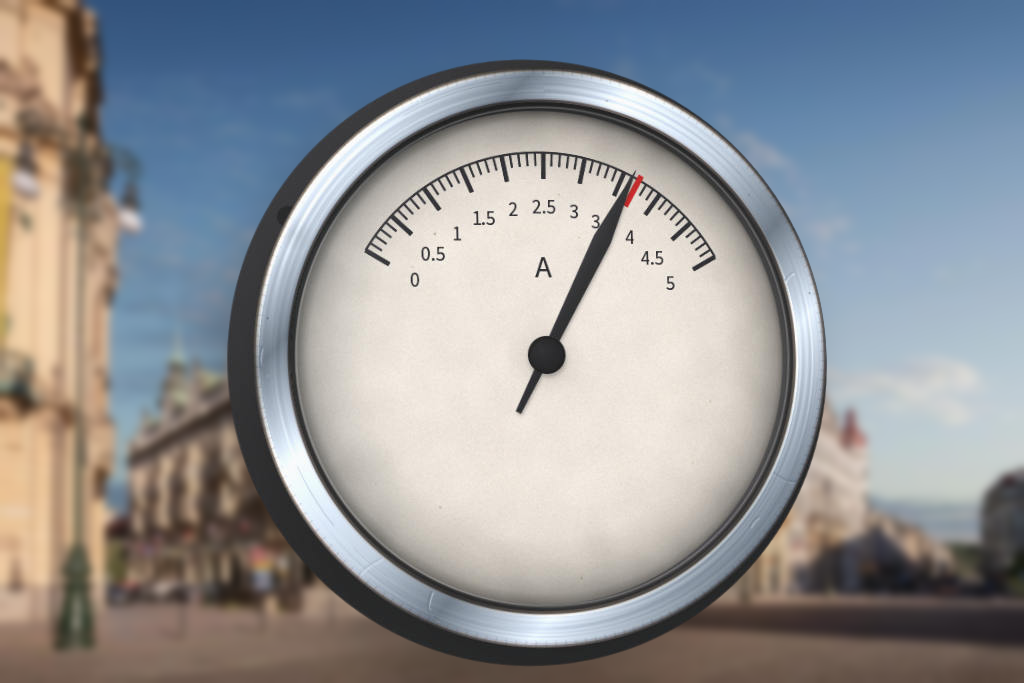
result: 3.6 A
